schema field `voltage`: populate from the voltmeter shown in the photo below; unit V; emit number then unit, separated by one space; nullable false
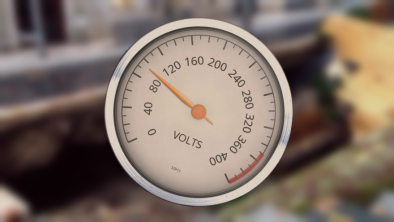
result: 95 V
